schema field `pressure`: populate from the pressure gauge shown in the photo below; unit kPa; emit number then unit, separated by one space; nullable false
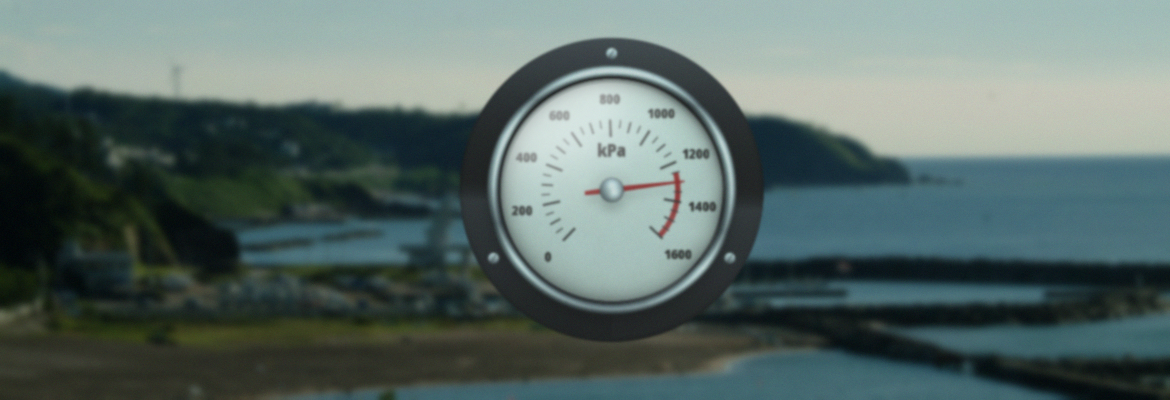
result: 1300 kPa
